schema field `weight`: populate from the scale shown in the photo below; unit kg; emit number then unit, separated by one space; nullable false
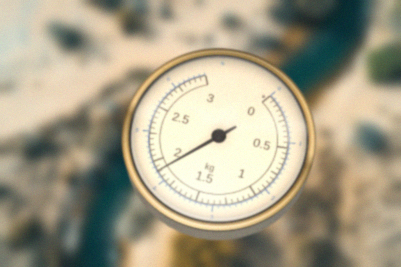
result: 1.9 kg
